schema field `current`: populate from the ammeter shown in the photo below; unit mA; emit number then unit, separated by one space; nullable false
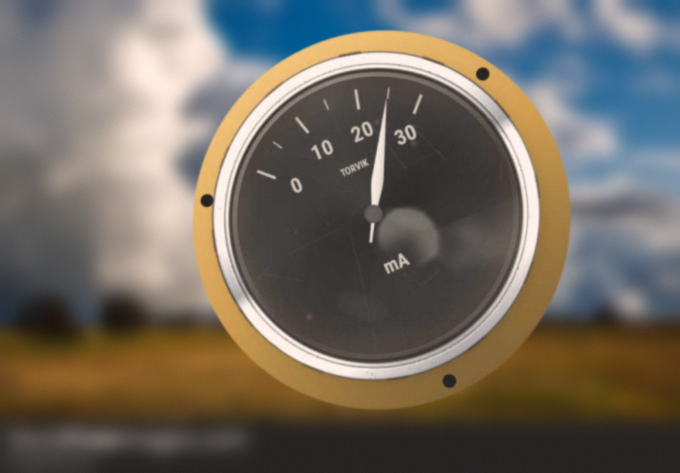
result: 25 mA
